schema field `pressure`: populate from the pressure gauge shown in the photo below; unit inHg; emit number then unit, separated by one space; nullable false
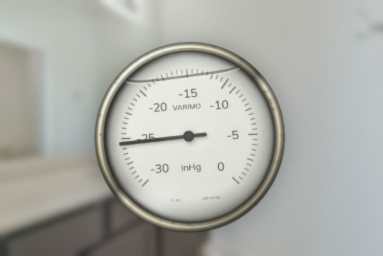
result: -25.5 inHg
